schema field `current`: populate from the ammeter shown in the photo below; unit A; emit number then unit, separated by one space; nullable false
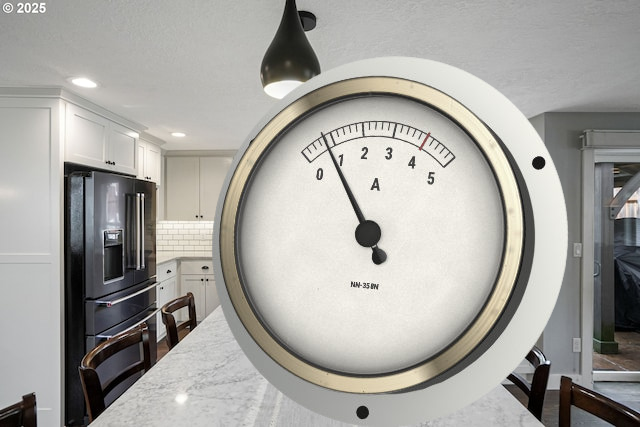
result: 0.8 A
